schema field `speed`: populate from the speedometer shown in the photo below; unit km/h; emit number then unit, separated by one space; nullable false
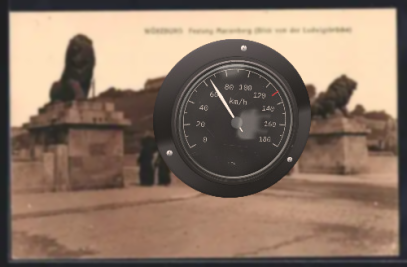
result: 65 km/h
